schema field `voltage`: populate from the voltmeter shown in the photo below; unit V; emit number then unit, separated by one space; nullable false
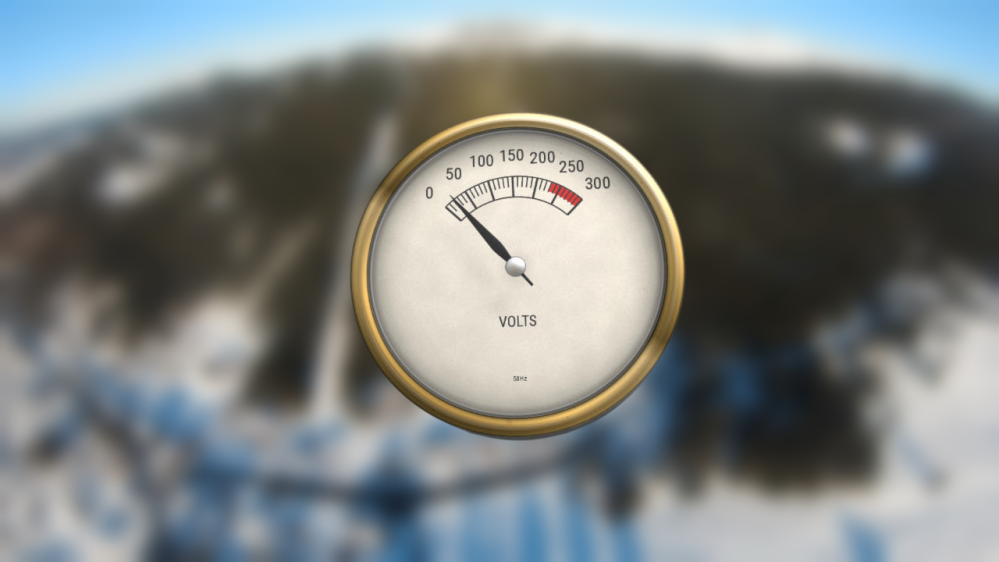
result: 20 V
